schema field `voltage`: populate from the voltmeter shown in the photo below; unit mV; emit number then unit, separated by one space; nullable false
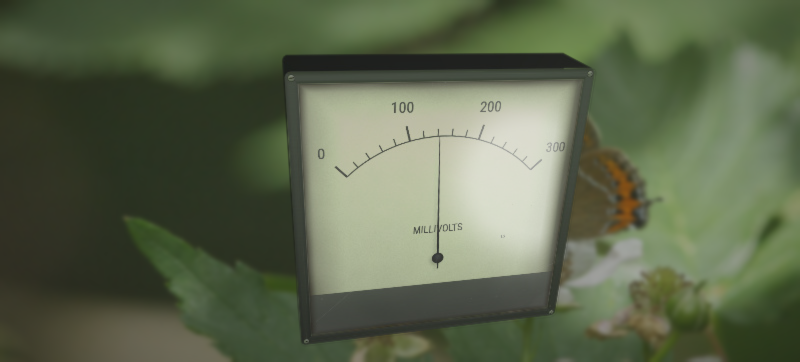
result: 140 mV
